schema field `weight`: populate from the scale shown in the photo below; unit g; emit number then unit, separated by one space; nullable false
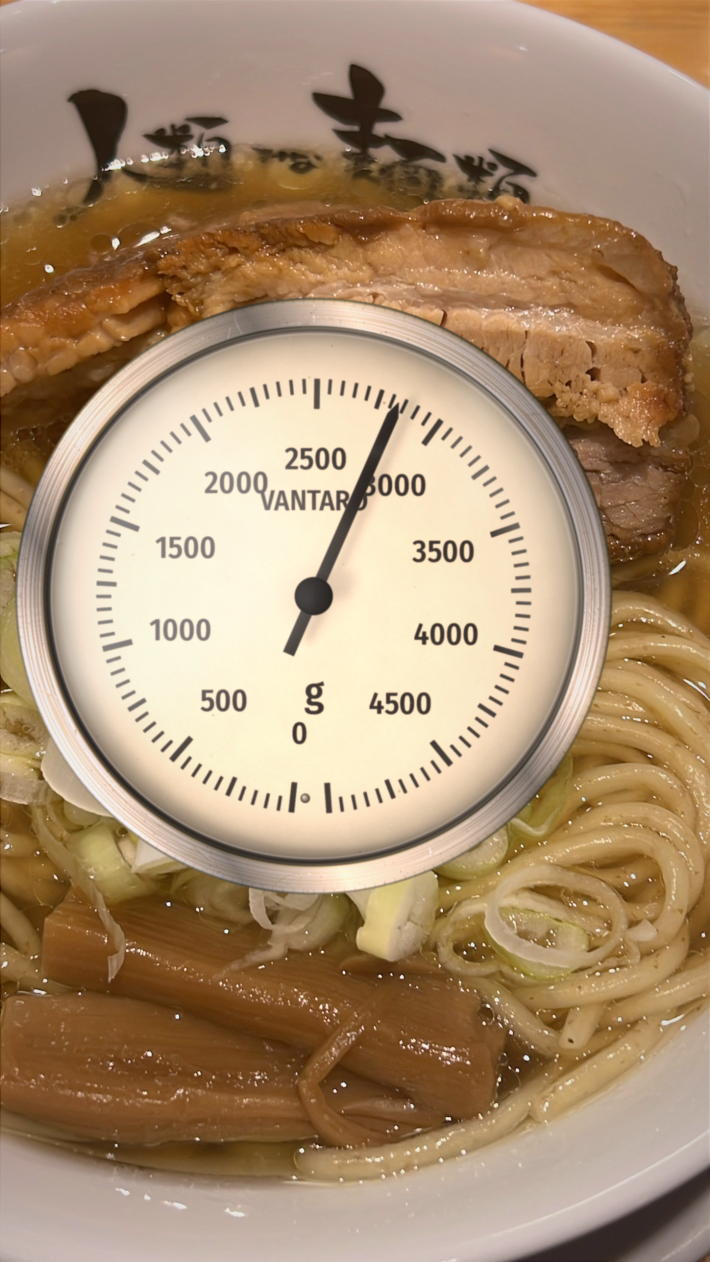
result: 2825 g
